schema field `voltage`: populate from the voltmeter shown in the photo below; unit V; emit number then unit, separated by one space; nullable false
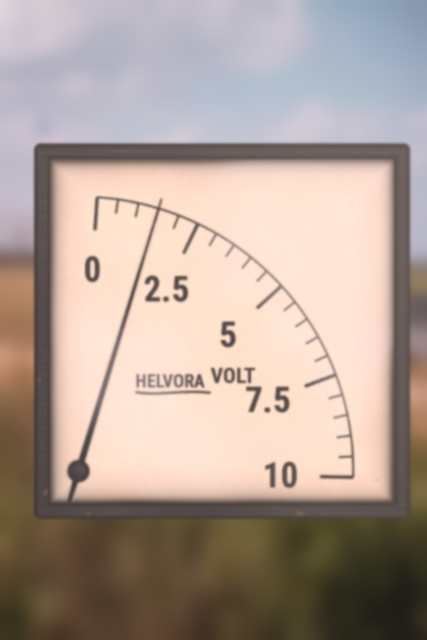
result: 1.5 V
